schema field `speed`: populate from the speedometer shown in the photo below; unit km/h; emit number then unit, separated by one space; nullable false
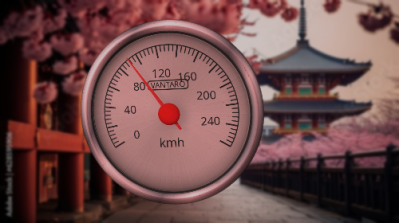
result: 92 km/h
